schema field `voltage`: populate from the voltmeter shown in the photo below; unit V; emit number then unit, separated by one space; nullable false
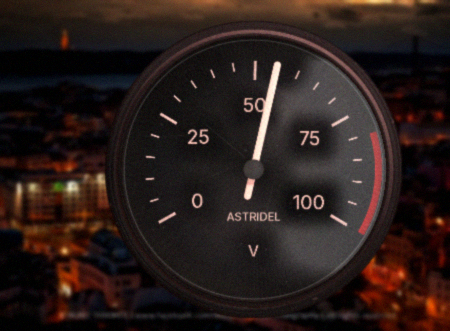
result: 55 V
